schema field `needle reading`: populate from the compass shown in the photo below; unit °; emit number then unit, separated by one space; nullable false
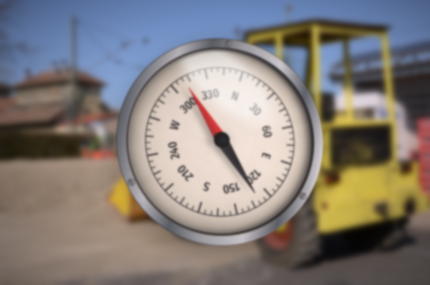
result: 310 °
